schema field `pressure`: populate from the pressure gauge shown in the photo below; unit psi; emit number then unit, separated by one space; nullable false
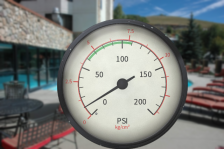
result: 10 psi
